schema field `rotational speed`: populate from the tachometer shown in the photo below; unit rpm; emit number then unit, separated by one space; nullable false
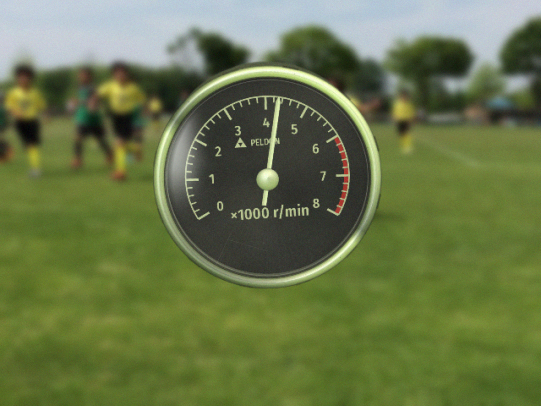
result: 4300 rpm
